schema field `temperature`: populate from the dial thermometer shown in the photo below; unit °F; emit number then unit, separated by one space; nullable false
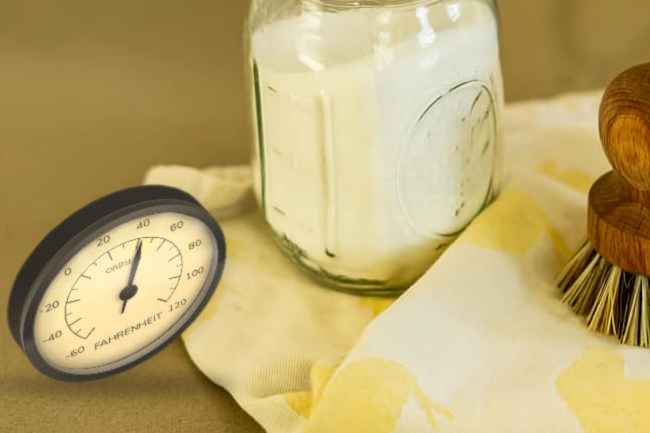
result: 40 °F
